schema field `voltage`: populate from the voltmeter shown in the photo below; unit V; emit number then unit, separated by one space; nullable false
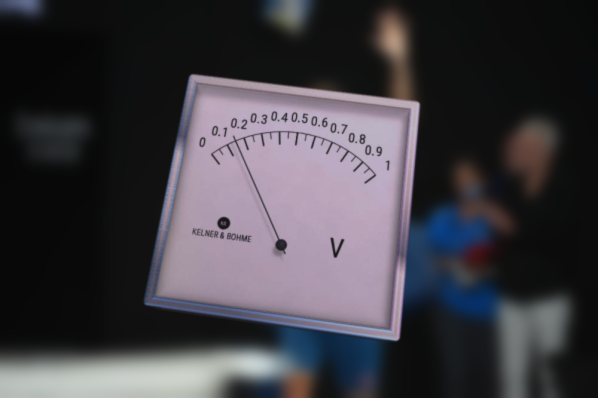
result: 0.15 V
